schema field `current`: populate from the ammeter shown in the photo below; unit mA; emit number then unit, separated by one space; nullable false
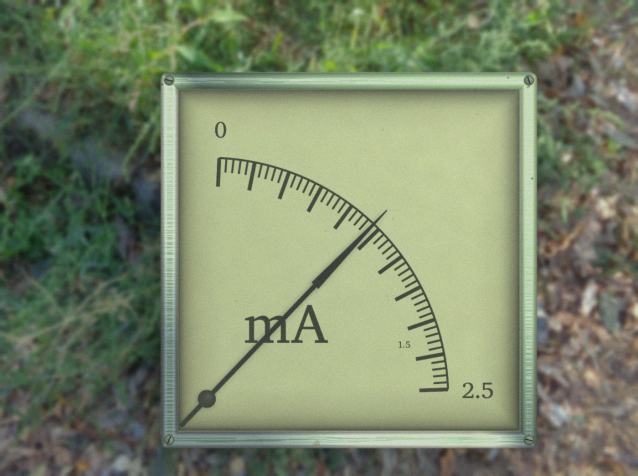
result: 1.2 mA
